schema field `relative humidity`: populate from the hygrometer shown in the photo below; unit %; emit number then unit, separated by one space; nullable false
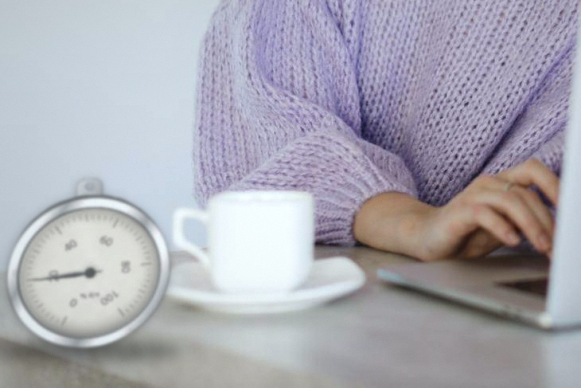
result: 20 %
